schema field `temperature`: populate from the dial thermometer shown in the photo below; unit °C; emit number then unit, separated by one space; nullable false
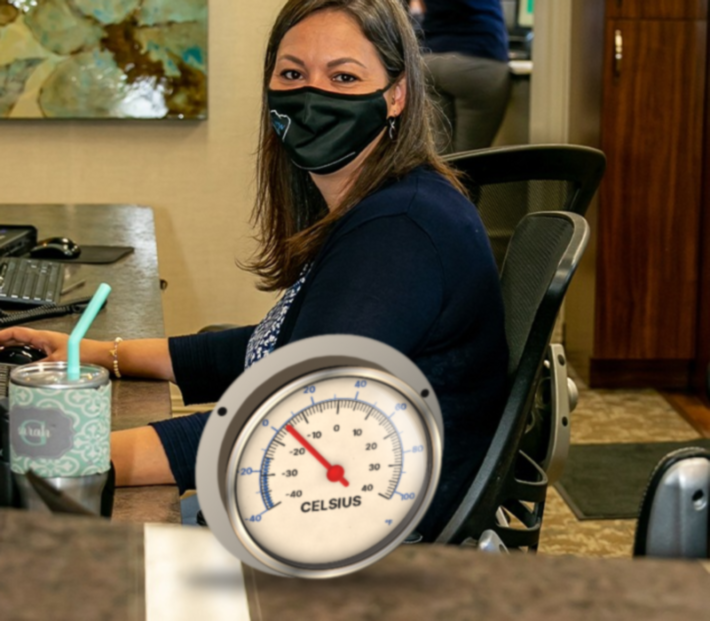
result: -15 °C
